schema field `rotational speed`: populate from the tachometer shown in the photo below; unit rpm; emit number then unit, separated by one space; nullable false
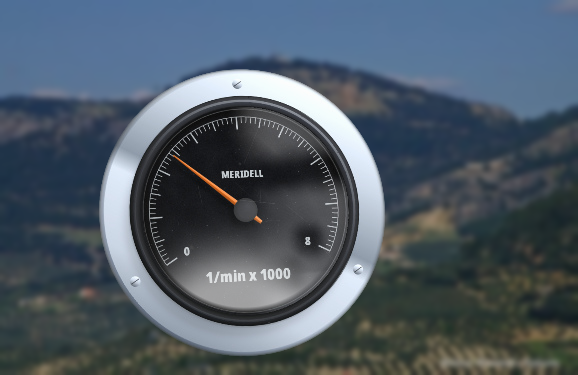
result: 2400 rpm
